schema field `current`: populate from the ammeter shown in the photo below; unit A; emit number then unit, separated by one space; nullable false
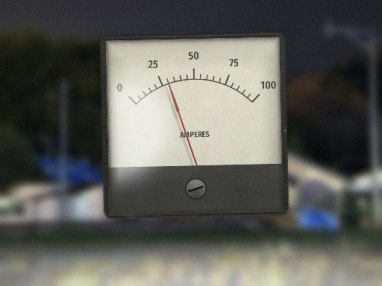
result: 30 A
